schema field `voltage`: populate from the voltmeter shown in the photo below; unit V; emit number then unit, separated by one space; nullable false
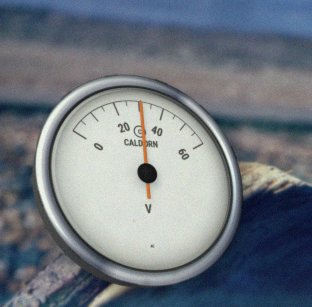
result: 30 V
